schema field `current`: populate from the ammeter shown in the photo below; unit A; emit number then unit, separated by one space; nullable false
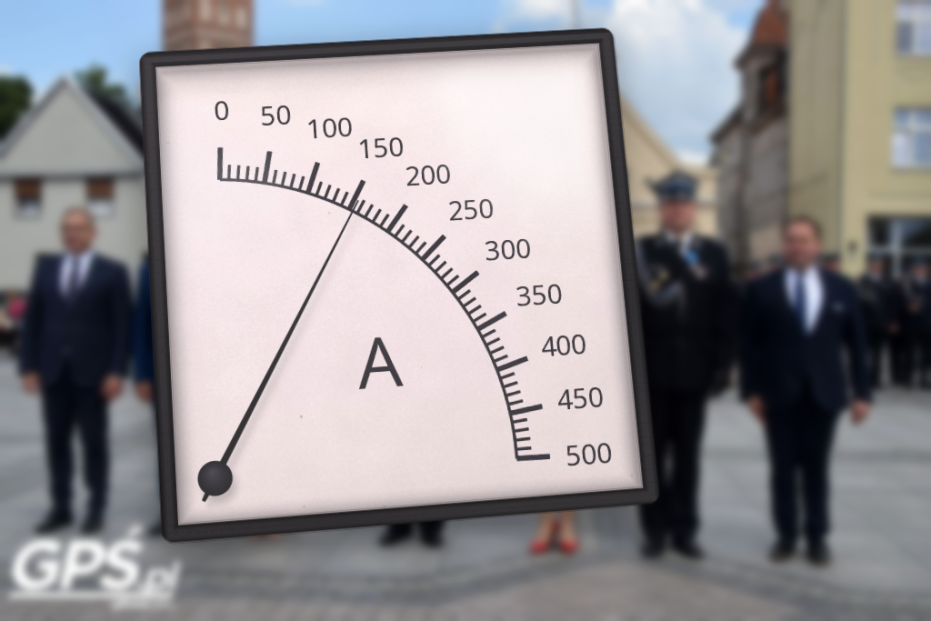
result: 155 A
